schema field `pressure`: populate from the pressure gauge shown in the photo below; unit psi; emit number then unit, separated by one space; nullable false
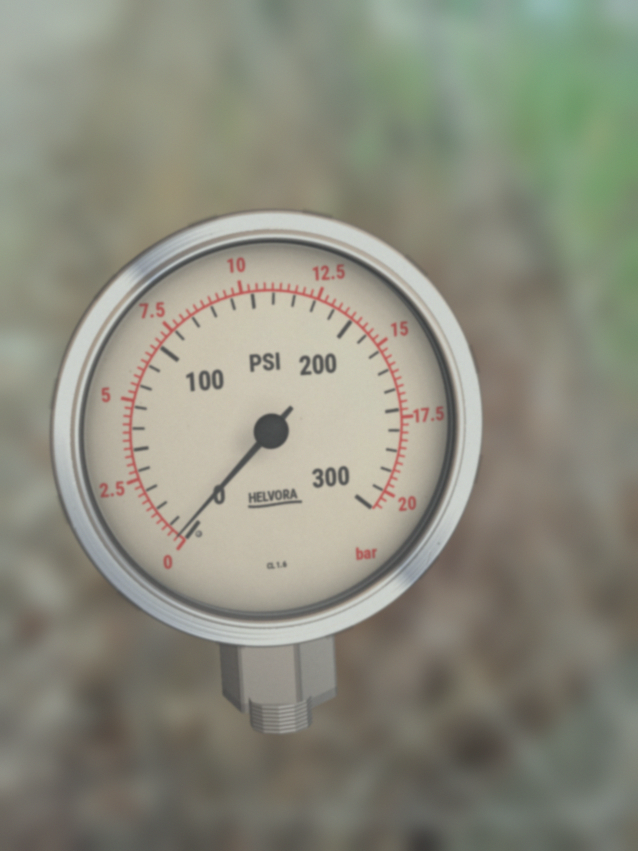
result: 5 psi
